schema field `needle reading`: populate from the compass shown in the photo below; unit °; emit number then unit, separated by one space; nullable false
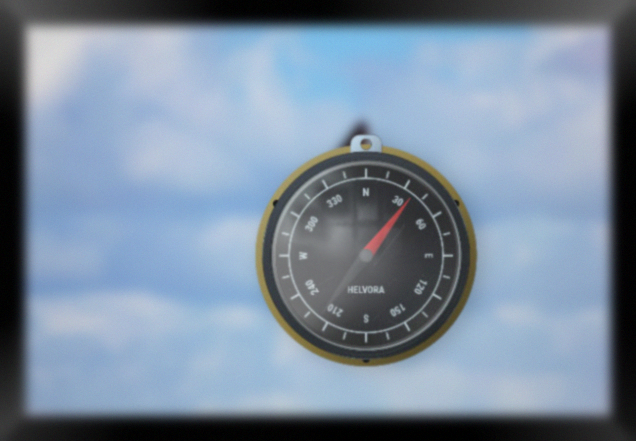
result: 37.5 °
